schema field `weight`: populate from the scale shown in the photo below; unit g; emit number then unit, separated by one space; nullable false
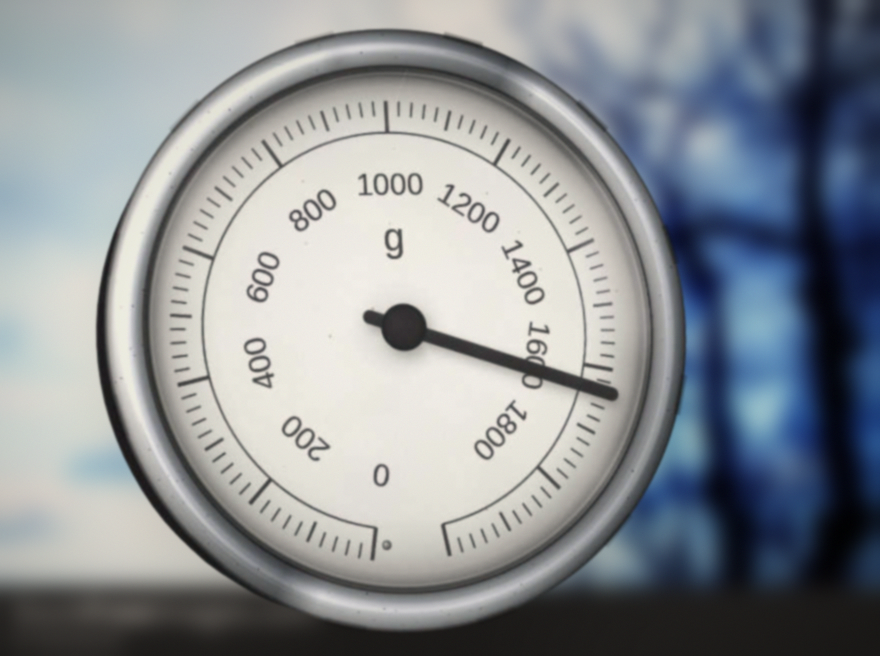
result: 1640 g
